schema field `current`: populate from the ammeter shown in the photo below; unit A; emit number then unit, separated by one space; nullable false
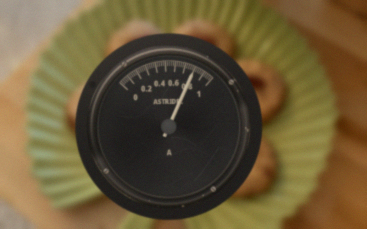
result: 0.8 A
